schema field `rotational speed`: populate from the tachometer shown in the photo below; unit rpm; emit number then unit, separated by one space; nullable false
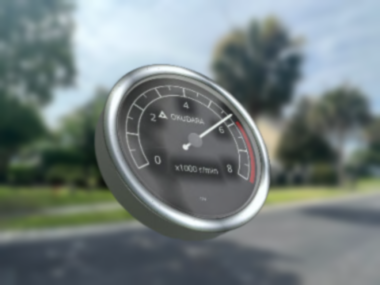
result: 5750 rpm
